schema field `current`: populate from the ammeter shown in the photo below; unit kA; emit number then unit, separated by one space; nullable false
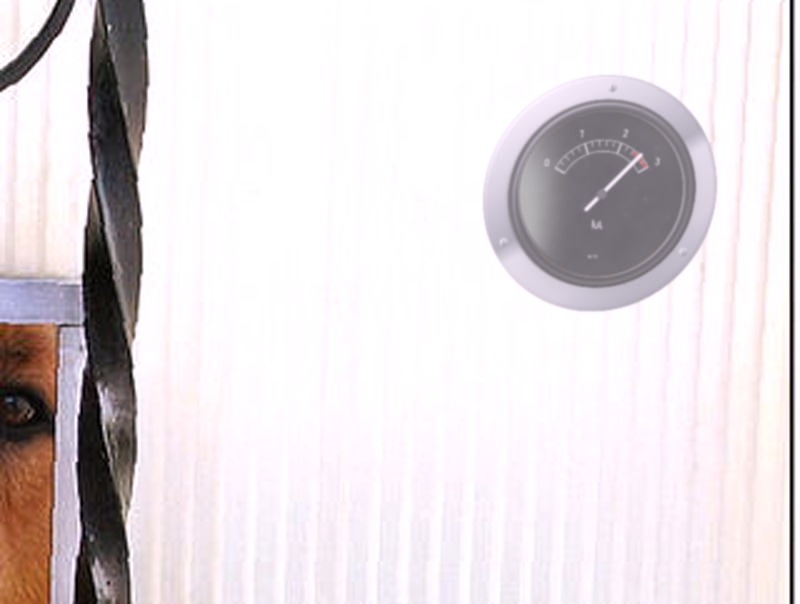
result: 2.6 kA
